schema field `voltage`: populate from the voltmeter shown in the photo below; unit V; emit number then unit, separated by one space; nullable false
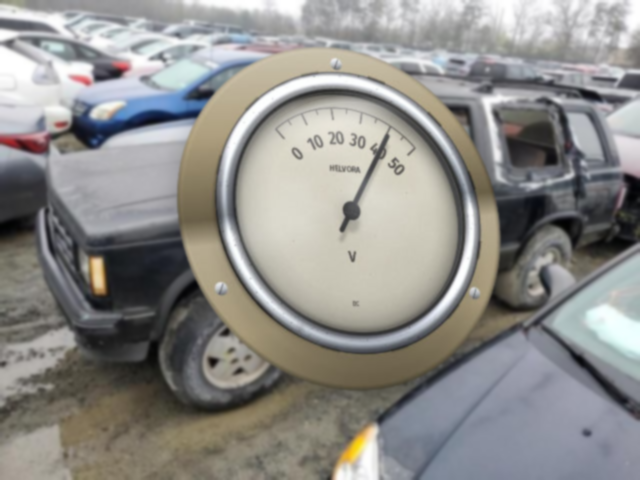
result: 40 V
